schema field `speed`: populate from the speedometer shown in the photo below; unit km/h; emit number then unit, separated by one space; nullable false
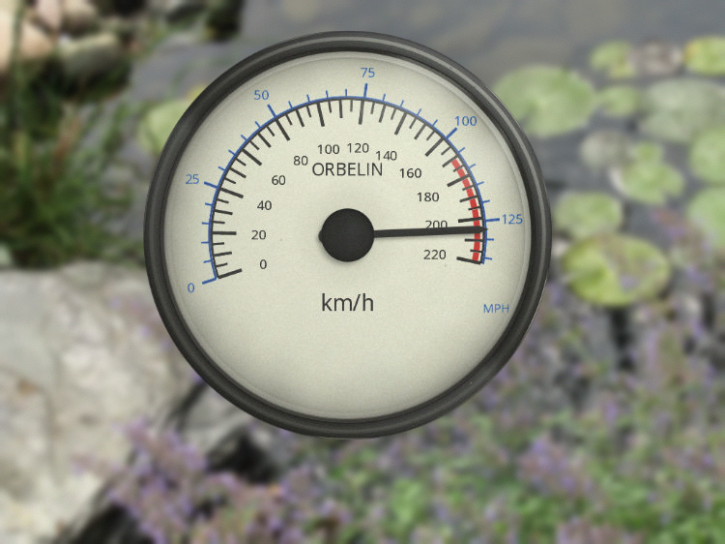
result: 205 km/h
